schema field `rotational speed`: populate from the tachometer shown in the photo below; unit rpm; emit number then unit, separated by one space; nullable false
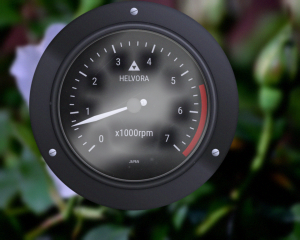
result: 700 rpm
